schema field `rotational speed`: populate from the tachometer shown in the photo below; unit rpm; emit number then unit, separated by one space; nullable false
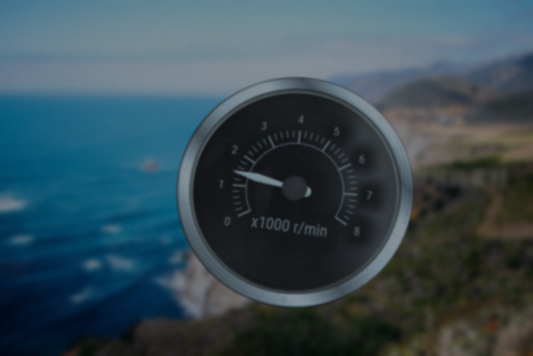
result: 1400 rpm
